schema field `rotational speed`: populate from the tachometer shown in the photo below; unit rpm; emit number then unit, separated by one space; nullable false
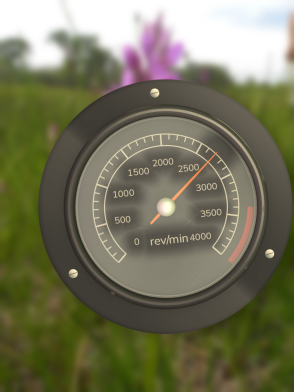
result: 2700 rpm
